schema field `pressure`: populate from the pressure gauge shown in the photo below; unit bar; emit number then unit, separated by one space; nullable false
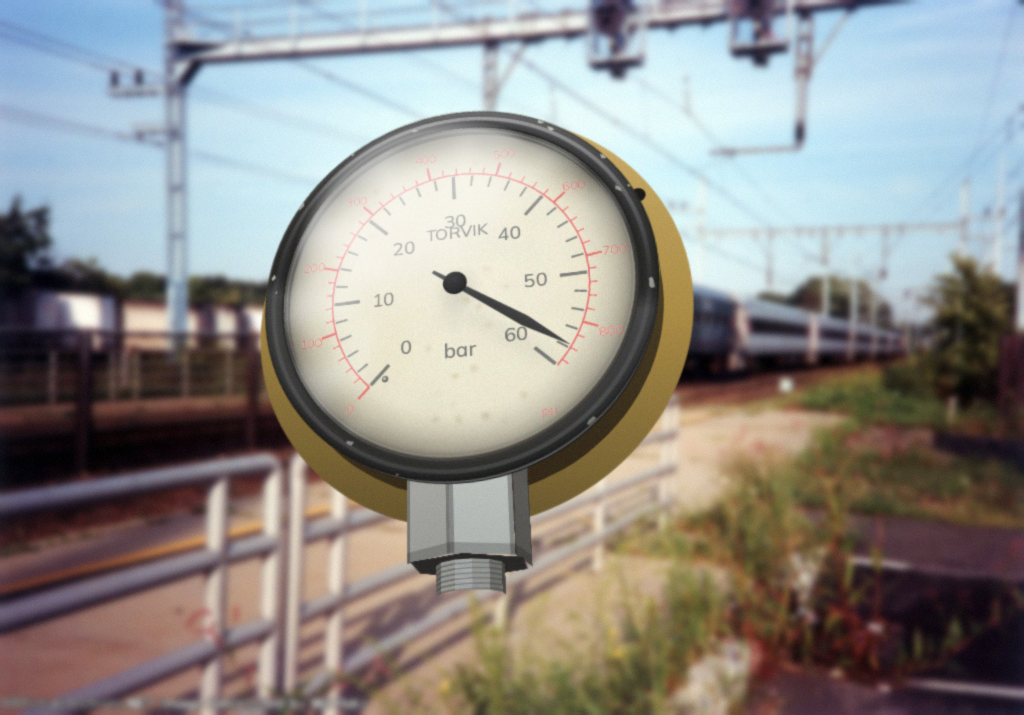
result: 58 bar
